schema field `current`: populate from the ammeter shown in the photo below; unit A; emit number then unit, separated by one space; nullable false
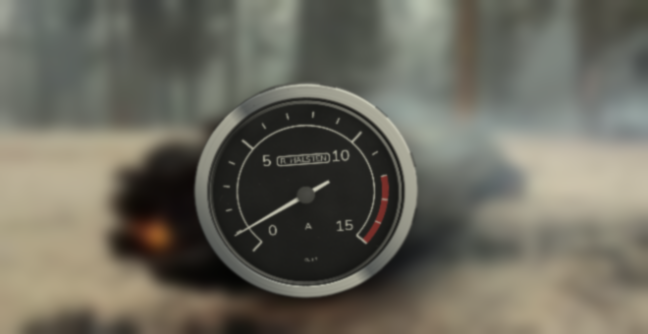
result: 1 A
